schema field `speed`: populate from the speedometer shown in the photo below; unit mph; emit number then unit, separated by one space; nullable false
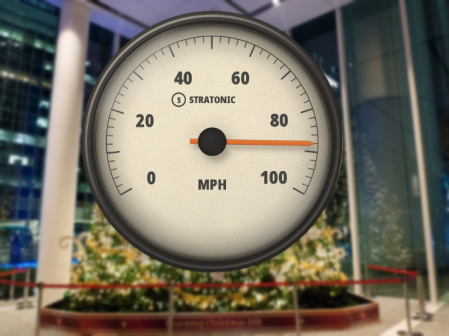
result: 88 mph
